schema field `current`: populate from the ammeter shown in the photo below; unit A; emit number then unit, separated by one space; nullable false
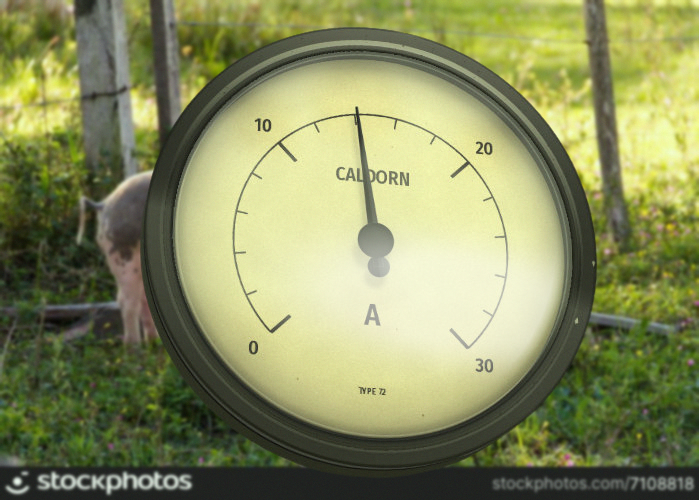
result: 14 A
